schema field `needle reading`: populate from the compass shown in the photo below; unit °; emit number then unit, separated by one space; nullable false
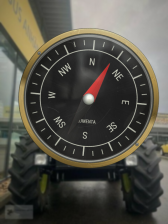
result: 25 °
